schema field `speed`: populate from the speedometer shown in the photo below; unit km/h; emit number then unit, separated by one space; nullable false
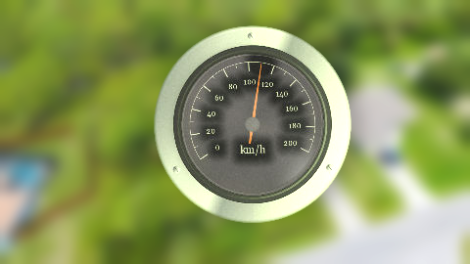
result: 110 km/h
